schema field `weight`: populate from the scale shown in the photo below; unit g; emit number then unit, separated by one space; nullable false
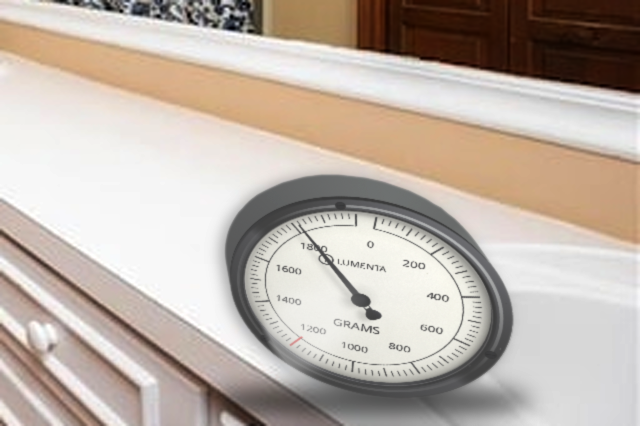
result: 1820 g
